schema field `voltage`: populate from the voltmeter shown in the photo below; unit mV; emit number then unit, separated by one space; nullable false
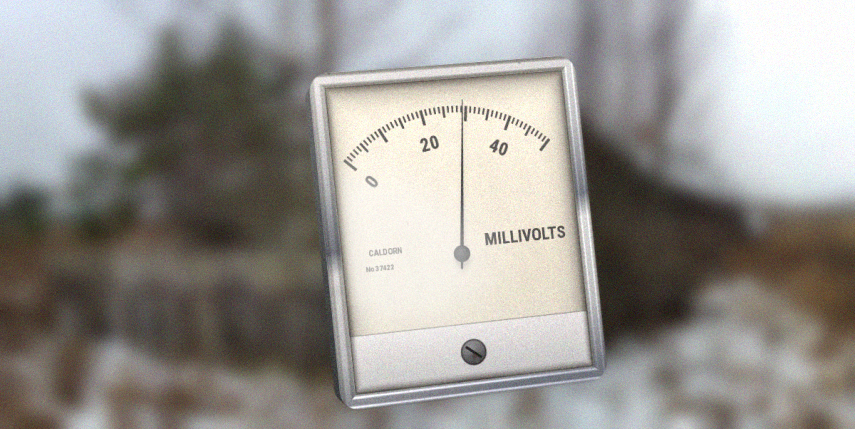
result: 29 mV
